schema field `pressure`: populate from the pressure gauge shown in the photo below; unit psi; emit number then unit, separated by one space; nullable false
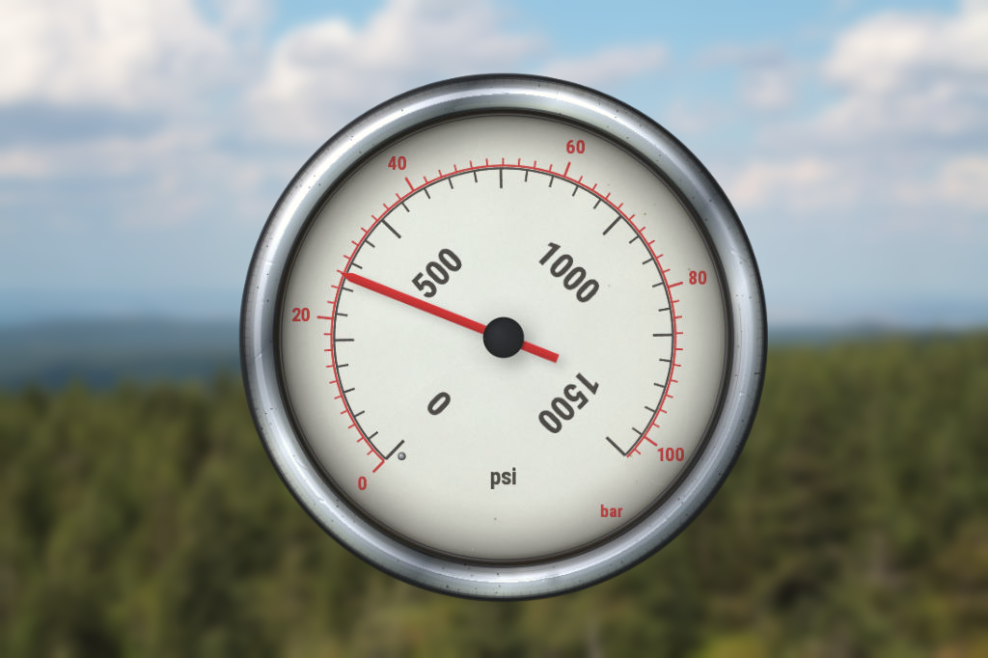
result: 375 psi
